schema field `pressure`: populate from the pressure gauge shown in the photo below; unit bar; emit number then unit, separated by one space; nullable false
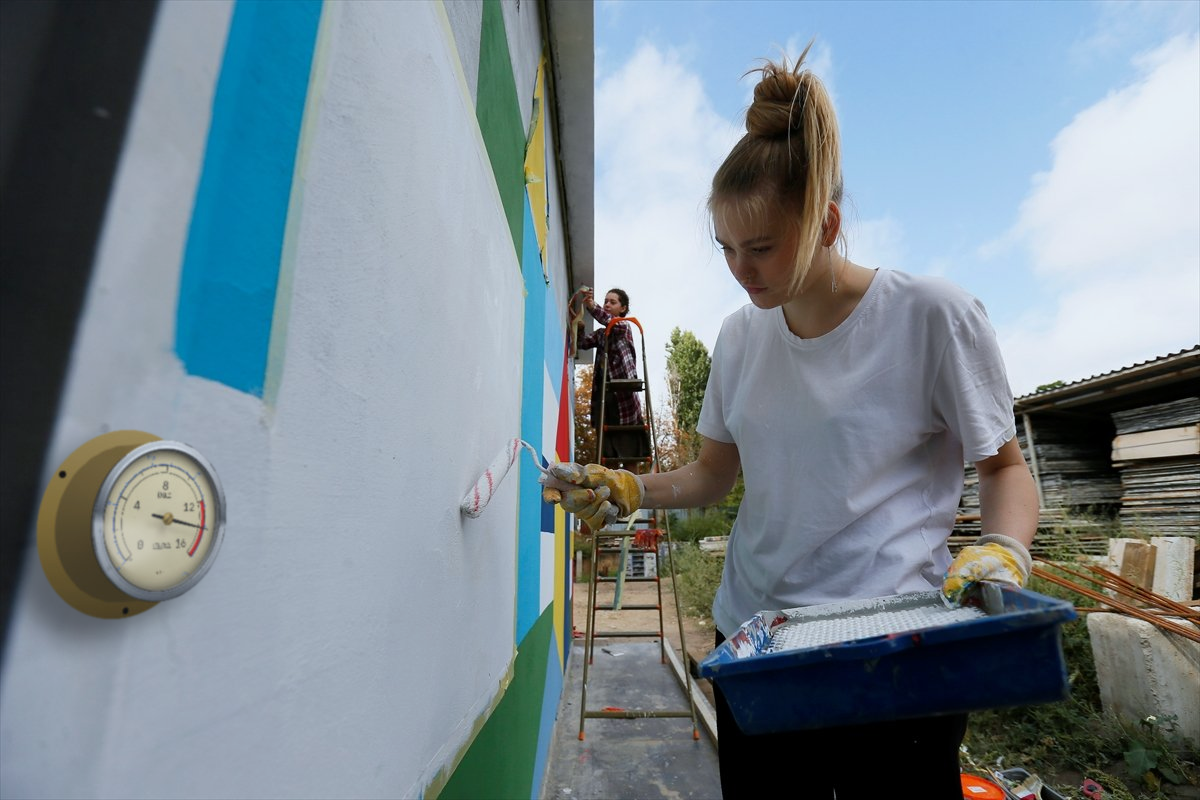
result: 14 bar
